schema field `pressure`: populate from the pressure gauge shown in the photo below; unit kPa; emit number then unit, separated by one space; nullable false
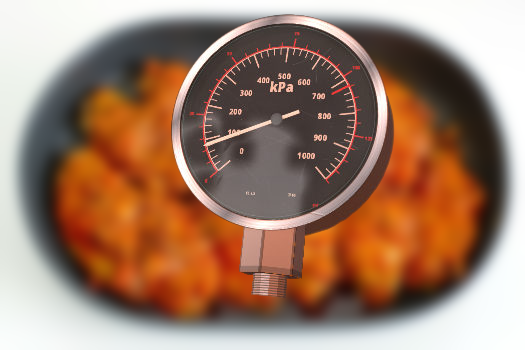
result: 80 kPa
